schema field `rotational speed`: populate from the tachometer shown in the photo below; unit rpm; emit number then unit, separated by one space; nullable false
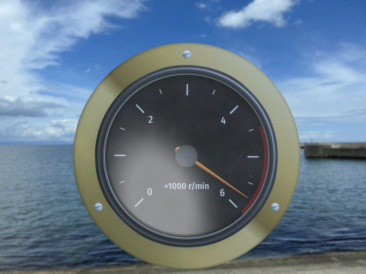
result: 5750 rpm
